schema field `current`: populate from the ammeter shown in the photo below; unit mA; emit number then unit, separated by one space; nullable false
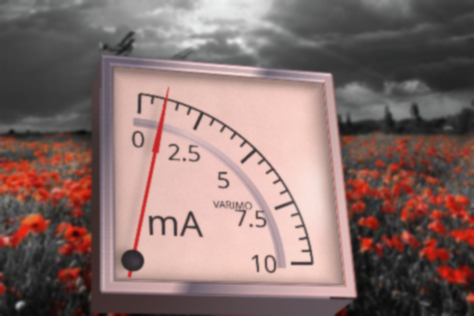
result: 1 mA
